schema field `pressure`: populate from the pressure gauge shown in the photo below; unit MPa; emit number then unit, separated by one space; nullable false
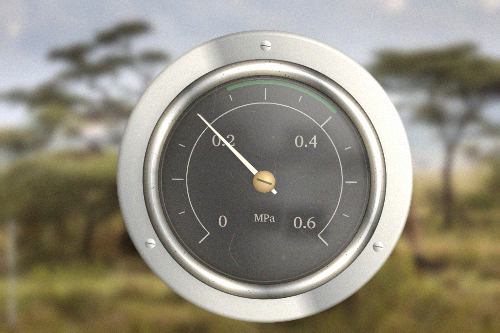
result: 0.2 MPa
